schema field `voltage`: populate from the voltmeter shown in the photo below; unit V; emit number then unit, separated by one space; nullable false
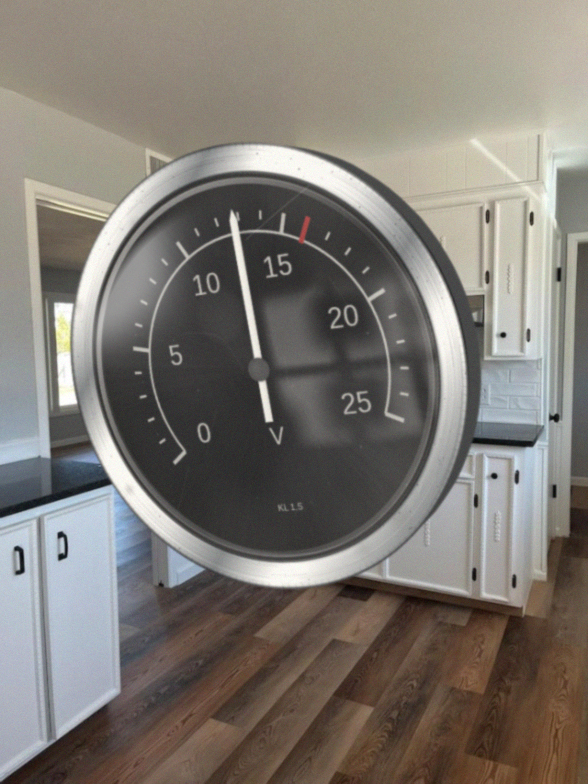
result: 13 V
